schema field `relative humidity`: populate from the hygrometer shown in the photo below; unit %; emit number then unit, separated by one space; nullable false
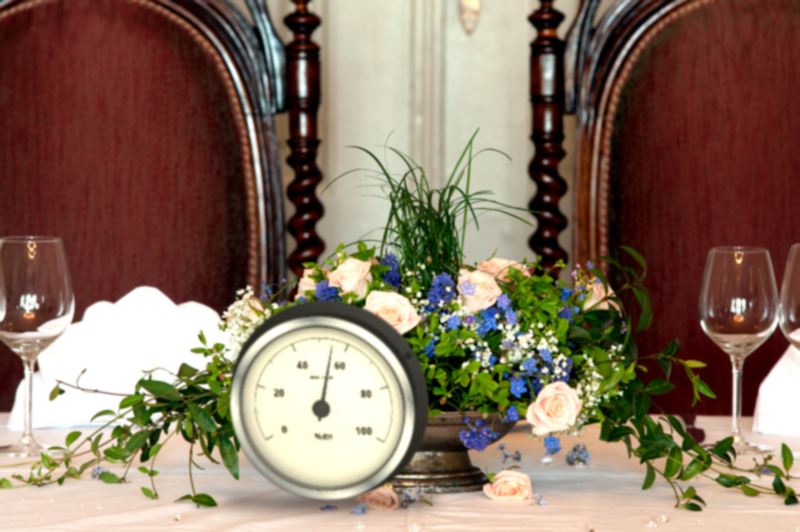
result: 55 %
